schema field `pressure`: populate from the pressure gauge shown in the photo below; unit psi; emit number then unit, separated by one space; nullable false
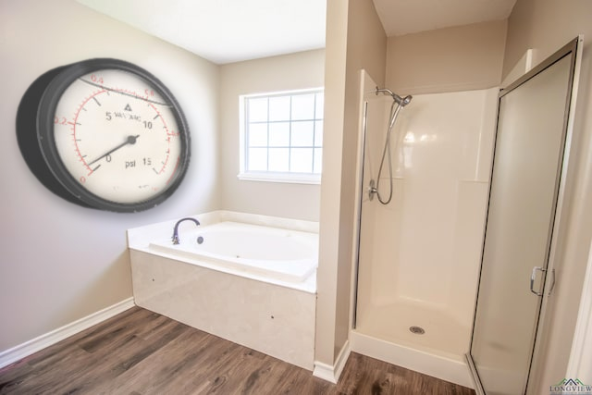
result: 0.5 psi
